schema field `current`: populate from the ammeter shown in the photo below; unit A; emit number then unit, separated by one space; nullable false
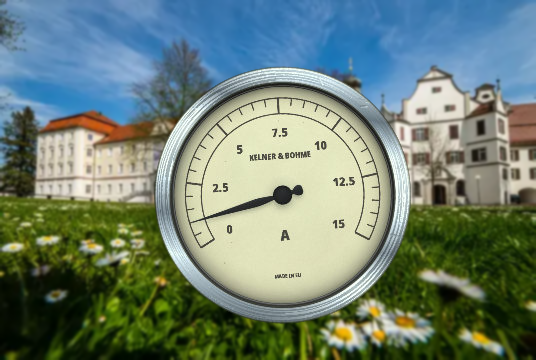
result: 1 A
